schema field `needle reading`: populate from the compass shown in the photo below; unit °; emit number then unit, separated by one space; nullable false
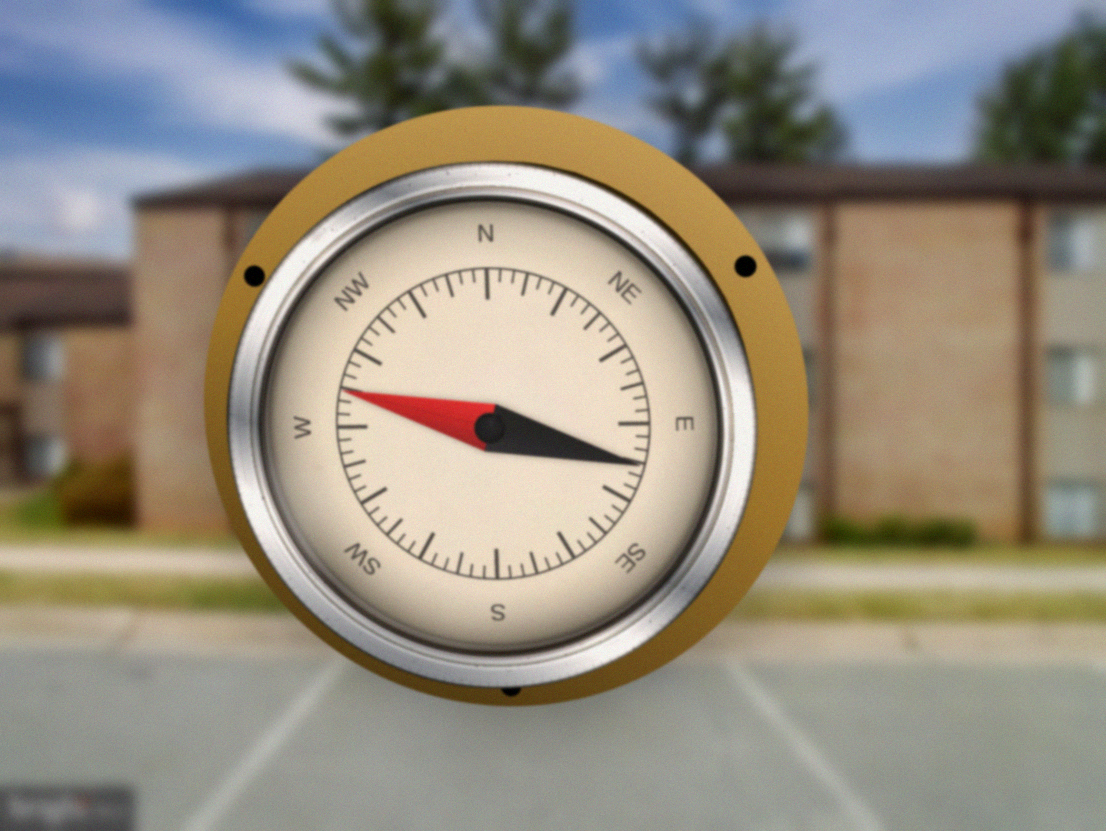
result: 285 °
